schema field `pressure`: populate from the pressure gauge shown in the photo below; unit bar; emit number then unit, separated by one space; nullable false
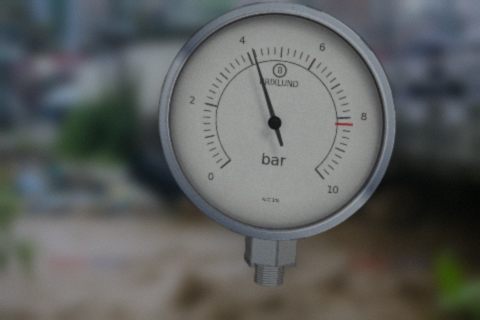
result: 4.2 bar
